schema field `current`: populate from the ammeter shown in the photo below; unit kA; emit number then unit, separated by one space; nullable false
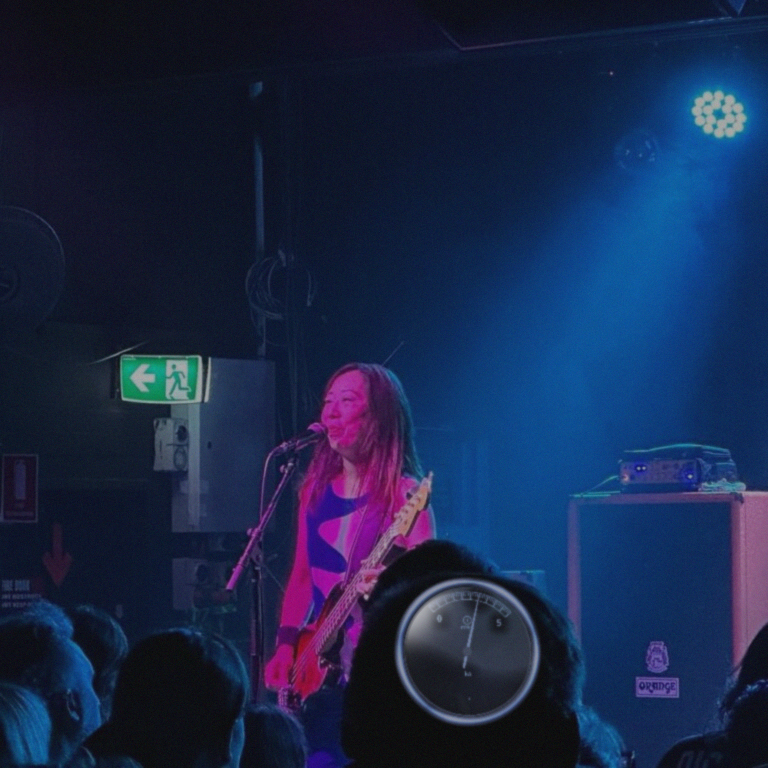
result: 3 kA
